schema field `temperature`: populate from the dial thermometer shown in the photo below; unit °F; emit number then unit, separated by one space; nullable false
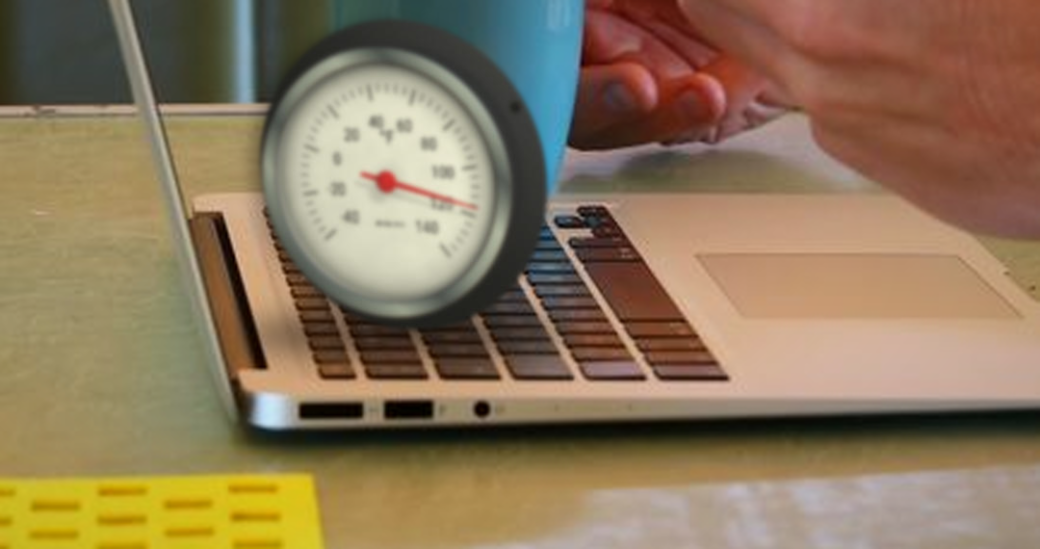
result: 116 °F
